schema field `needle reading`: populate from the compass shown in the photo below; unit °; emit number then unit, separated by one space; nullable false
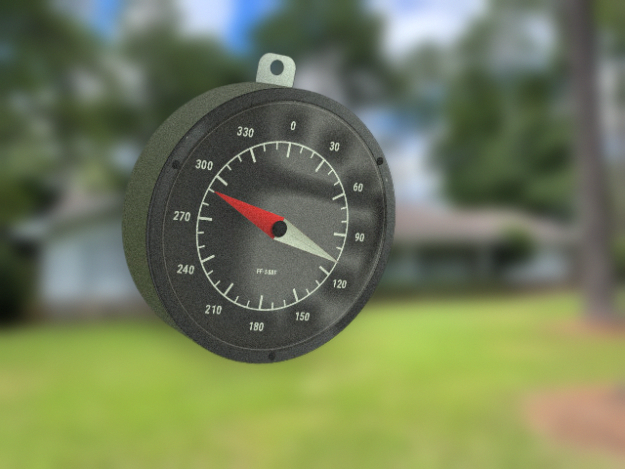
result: 290 °
